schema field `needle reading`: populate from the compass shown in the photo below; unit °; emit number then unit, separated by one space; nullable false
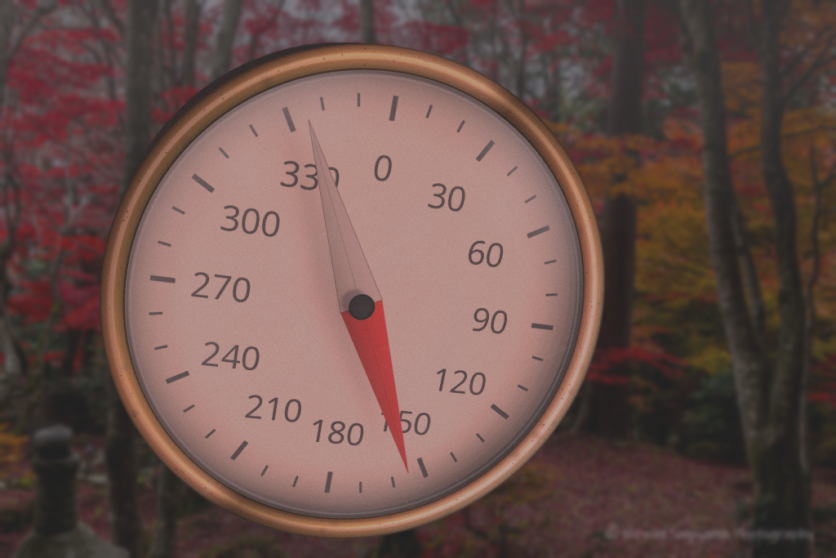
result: 155 °
